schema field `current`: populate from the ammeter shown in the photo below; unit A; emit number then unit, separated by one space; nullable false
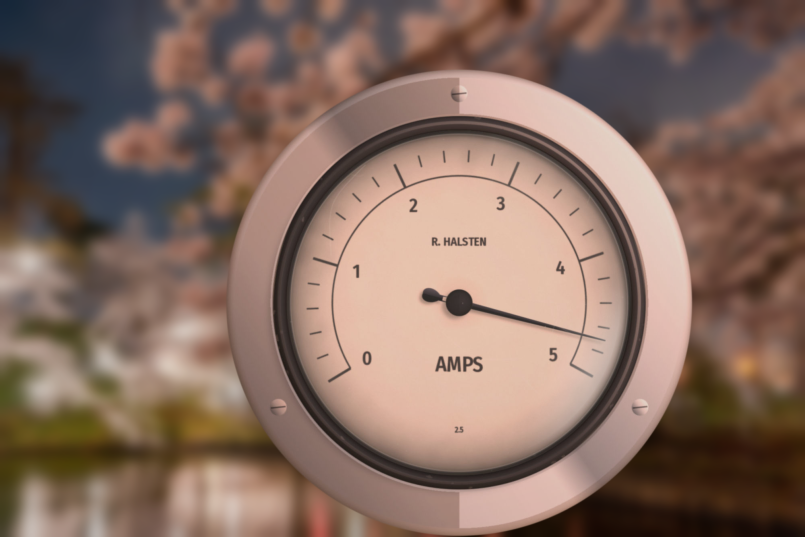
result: 4.7 A
